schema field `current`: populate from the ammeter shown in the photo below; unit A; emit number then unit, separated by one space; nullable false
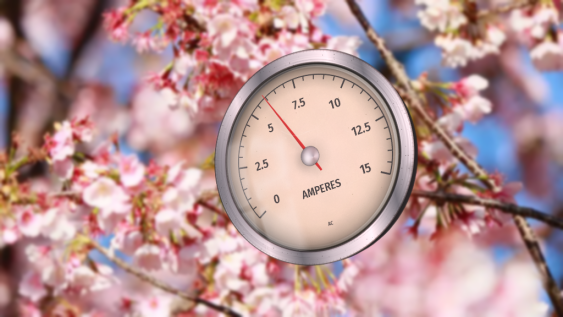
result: 6 A
